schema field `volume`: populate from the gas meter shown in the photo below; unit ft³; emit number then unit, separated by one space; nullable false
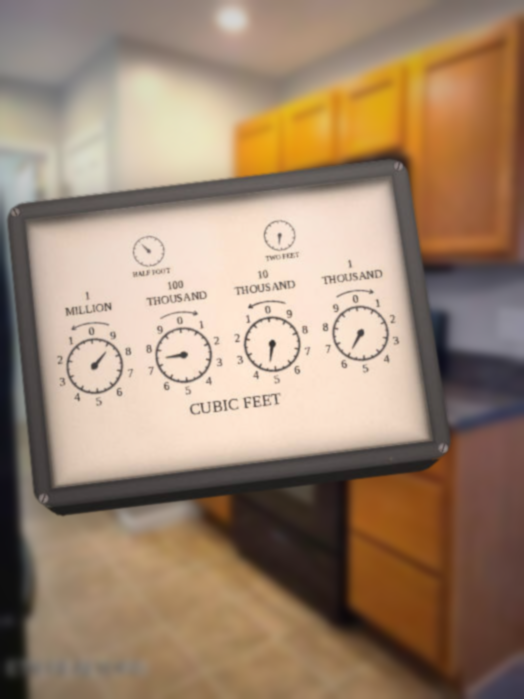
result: 874600 ft³
